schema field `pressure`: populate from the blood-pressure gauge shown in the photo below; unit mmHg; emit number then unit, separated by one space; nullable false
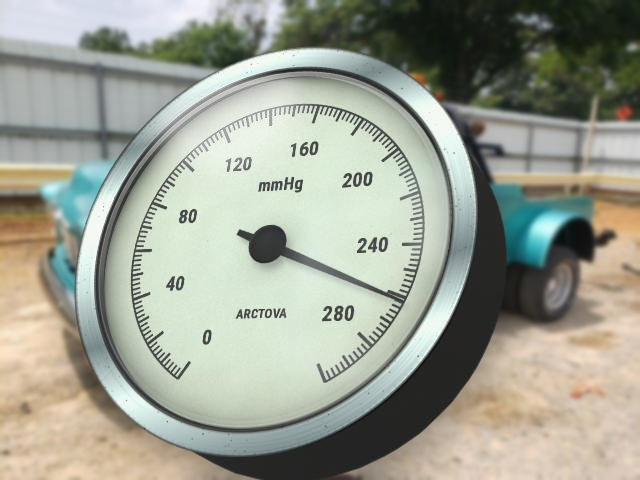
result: 262 mmHg
